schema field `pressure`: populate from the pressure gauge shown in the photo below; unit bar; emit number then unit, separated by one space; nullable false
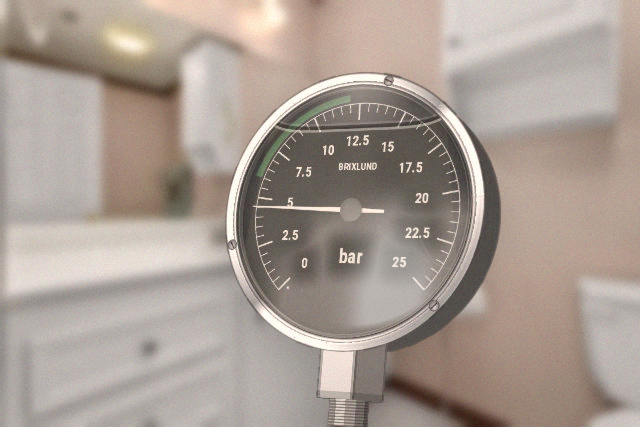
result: 4.5 bar
